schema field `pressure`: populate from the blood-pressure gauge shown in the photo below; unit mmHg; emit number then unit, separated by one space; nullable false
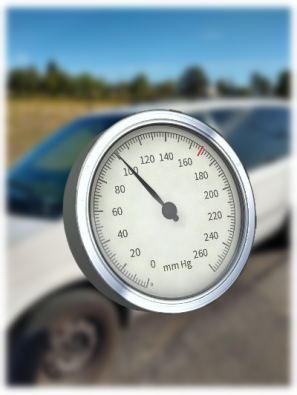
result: 100 mmHg
